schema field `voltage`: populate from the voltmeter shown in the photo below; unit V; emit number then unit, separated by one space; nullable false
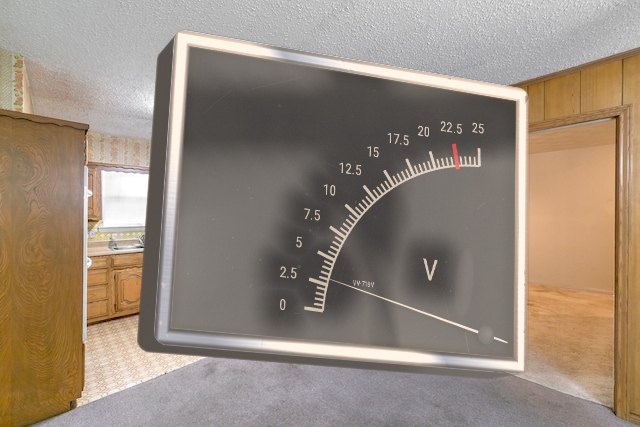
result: 3 V
